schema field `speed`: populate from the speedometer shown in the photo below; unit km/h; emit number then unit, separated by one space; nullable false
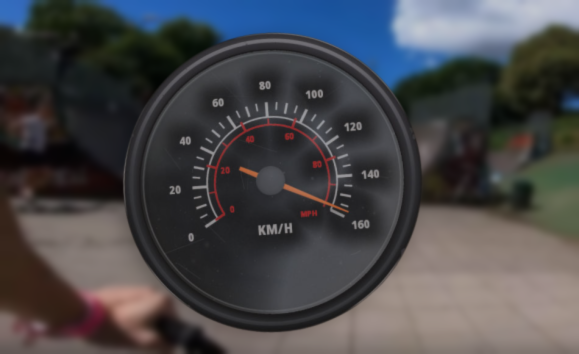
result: 157.5 km/h
